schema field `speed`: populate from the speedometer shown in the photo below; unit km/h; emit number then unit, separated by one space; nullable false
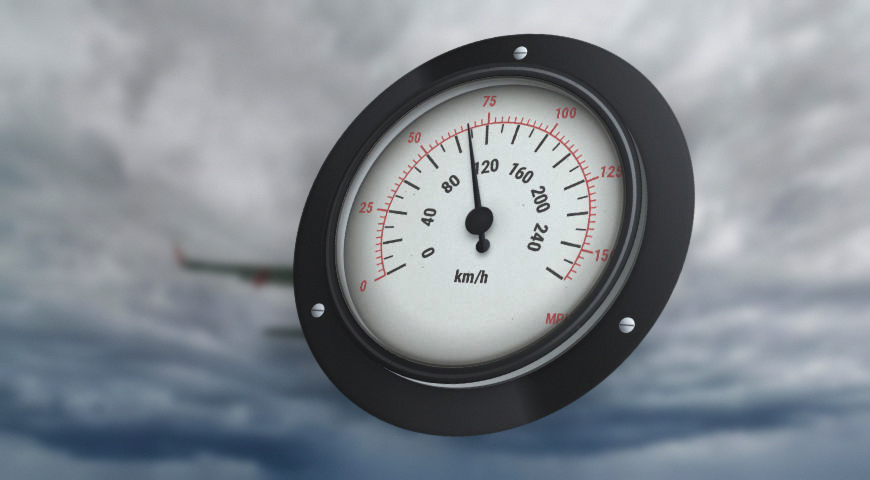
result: 110 km/h
